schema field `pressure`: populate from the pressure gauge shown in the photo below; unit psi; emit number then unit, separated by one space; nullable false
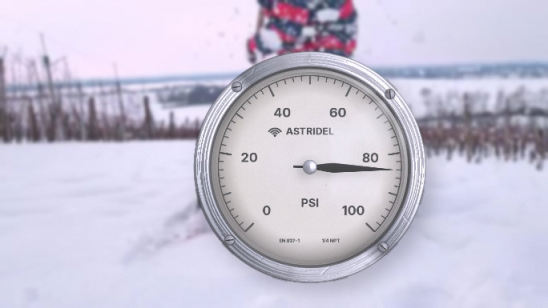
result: 84 psi
